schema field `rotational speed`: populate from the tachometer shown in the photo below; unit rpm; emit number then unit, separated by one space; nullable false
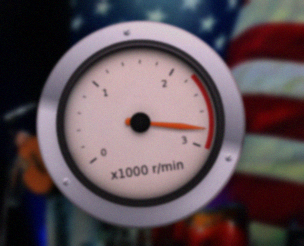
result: 2800 rpm
